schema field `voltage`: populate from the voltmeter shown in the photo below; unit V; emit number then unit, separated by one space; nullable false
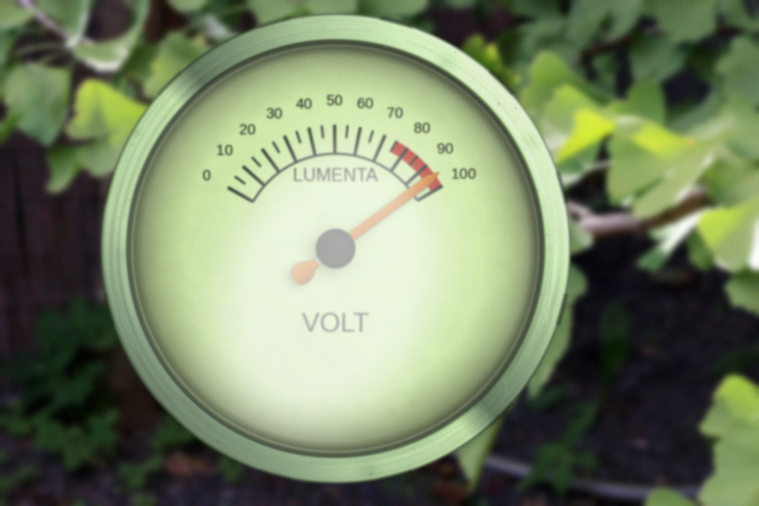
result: 95 V
